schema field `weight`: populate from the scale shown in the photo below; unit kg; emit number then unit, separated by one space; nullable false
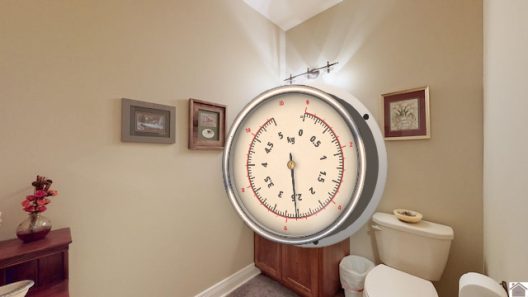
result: 2.5 kg
